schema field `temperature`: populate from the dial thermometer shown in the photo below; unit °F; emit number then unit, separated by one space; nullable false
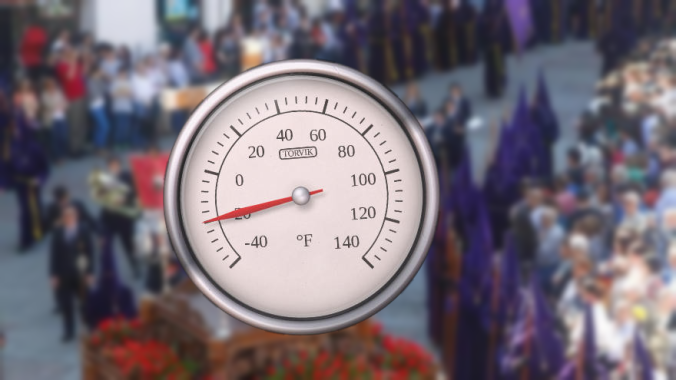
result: -20 °F
